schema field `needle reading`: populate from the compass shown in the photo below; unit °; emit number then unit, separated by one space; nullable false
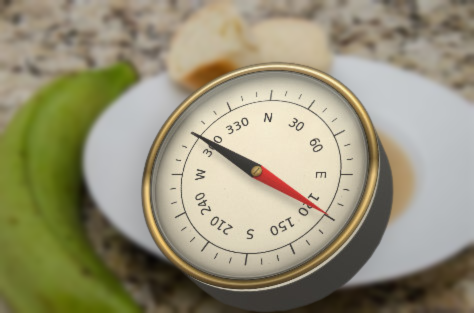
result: 120 °
